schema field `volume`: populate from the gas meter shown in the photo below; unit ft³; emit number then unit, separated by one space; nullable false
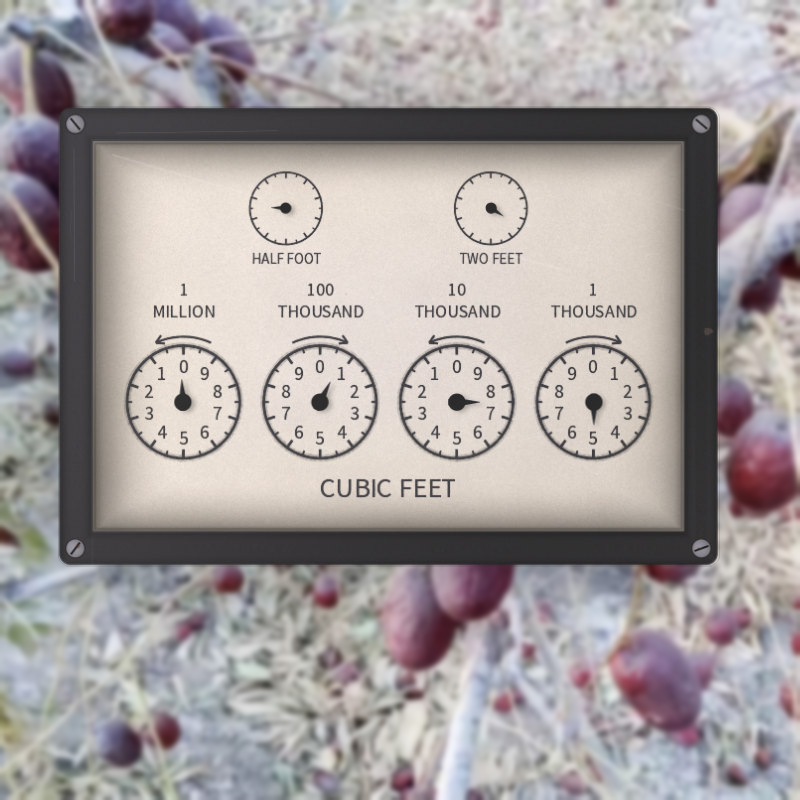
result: 7500 ft³
